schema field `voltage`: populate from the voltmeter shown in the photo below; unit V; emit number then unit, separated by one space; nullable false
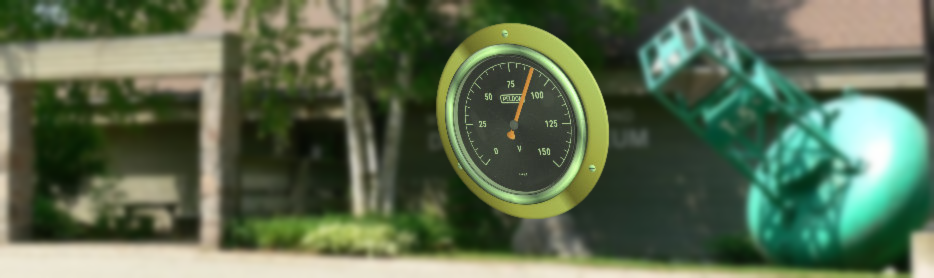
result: 90 V
